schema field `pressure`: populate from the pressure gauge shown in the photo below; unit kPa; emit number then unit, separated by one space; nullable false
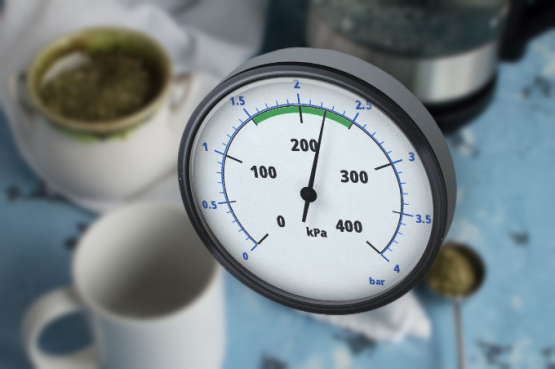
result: 225 kPa
